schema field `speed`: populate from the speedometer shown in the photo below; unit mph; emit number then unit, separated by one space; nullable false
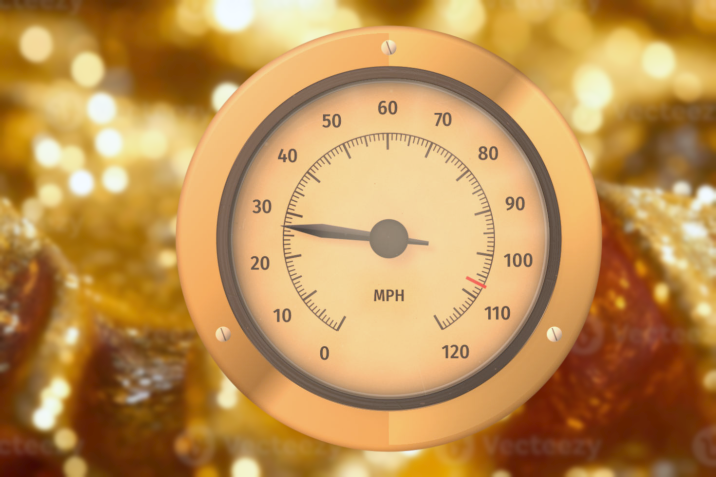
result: 27 mph
